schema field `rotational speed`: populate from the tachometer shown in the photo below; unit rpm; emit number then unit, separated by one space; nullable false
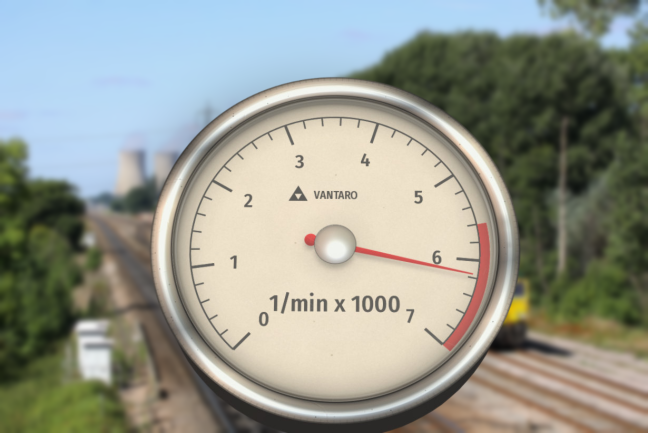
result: 6200 rpm
